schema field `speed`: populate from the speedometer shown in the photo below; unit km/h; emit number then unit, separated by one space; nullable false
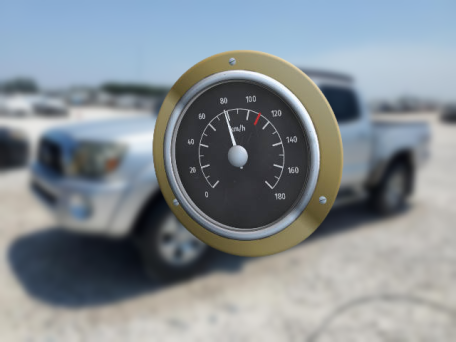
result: 80 km/h
